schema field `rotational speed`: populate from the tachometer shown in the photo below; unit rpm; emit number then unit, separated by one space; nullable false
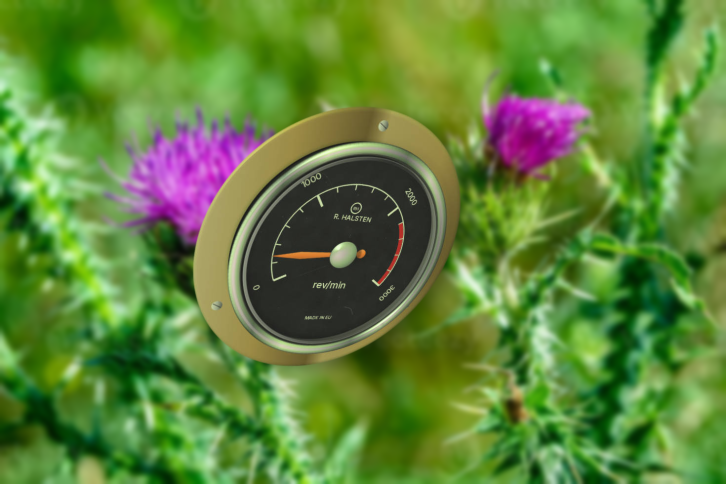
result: 300 rpm
